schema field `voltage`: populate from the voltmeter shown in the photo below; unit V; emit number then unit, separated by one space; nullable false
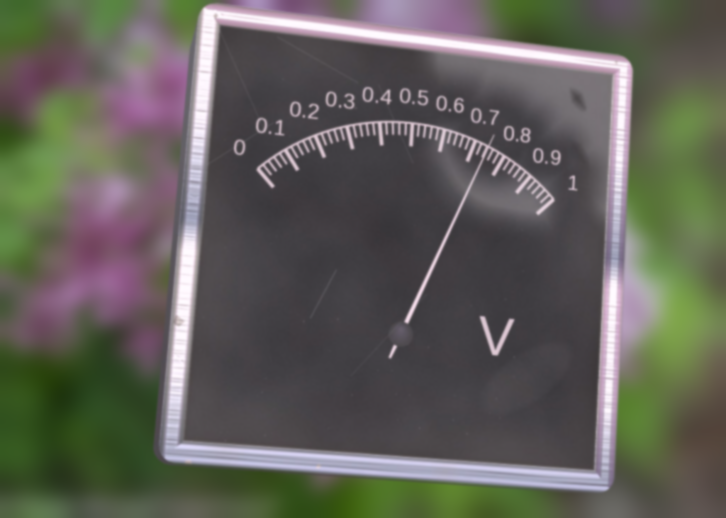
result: 0.74 V
